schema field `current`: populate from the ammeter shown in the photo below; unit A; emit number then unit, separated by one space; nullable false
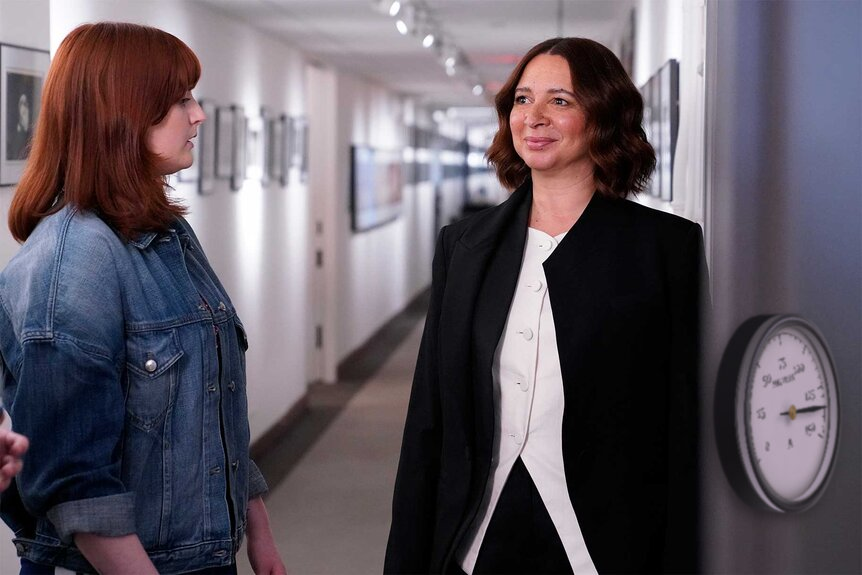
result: 135 A
